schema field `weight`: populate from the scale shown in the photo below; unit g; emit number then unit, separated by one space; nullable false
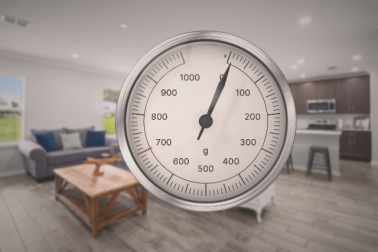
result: 10 g
